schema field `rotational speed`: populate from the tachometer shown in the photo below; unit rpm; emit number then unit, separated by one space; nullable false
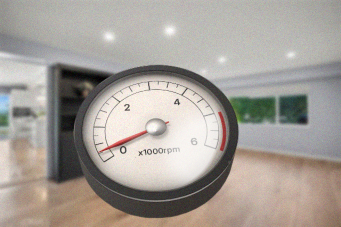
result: 250 rpm
